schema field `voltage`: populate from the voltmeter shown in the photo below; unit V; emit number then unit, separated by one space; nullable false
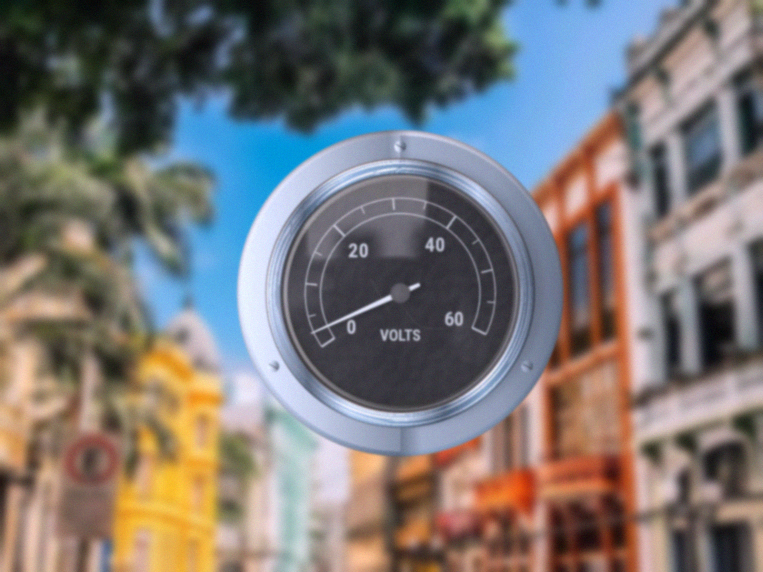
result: 2.5 V
